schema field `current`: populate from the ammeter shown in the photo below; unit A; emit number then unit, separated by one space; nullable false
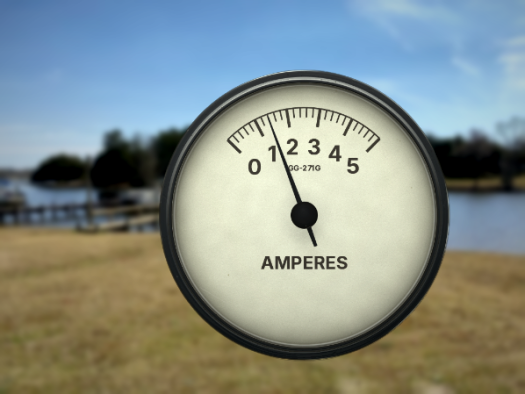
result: 1.4 A
